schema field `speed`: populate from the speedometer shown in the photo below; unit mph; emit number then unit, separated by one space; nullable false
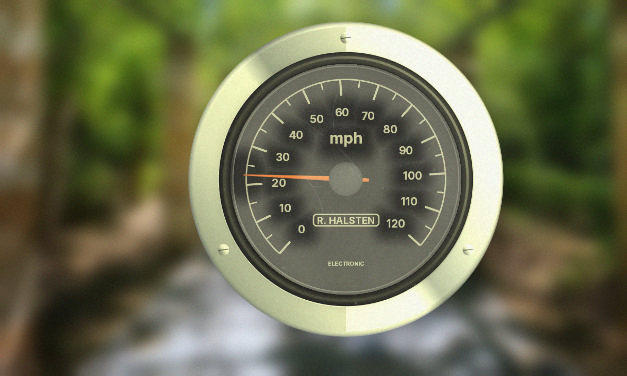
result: 22.5 mph
